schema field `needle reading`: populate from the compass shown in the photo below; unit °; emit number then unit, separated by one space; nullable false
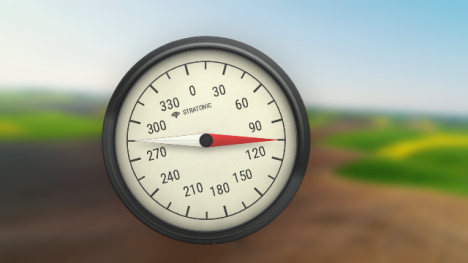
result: 105 °
